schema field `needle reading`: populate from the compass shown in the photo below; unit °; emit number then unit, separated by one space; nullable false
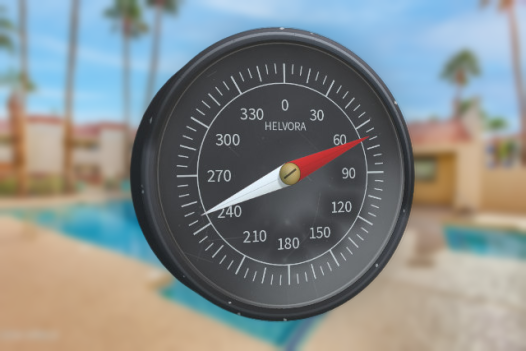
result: 67.5 °
